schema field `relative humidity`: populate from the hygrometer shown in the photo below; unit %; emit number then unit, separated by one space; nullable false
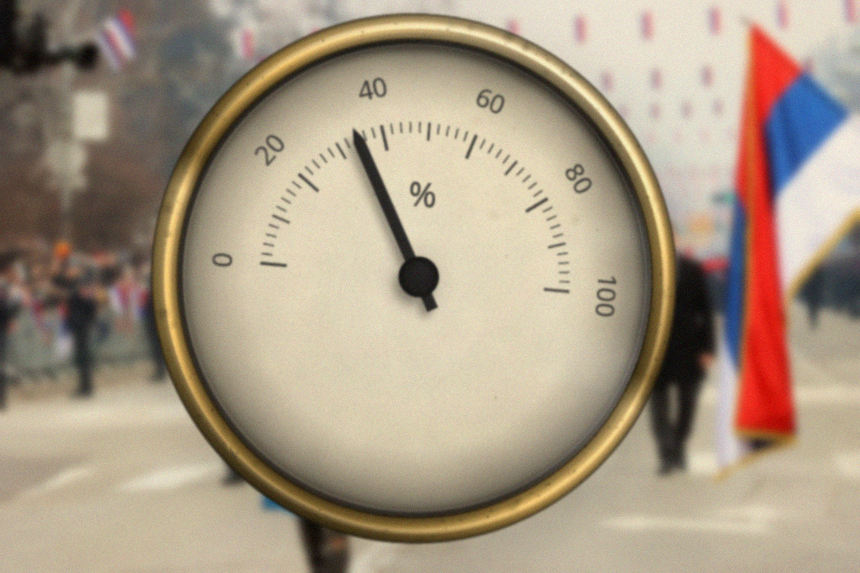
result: 34 %
